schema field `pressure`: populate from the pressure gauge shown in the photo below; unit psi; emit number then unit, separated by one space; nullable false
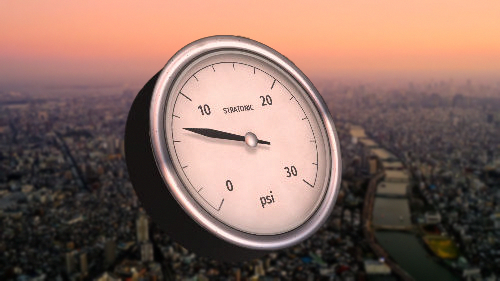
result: 7 psi
